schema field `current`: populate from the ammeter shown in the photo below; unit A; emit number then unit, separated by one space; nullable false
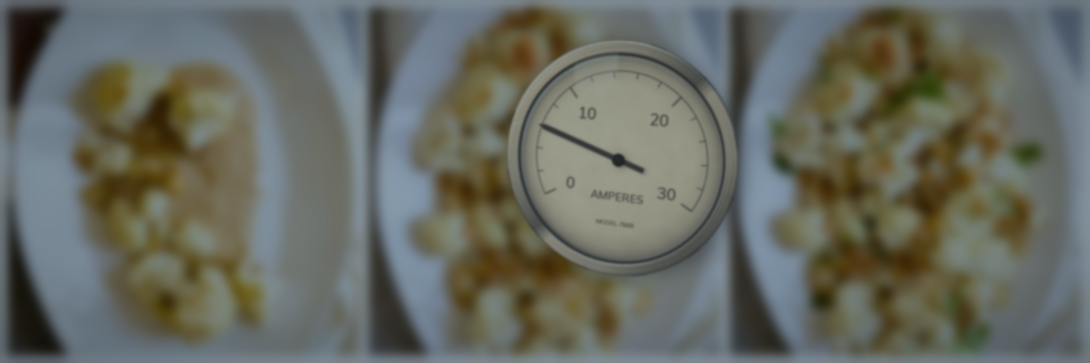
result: 6 A
